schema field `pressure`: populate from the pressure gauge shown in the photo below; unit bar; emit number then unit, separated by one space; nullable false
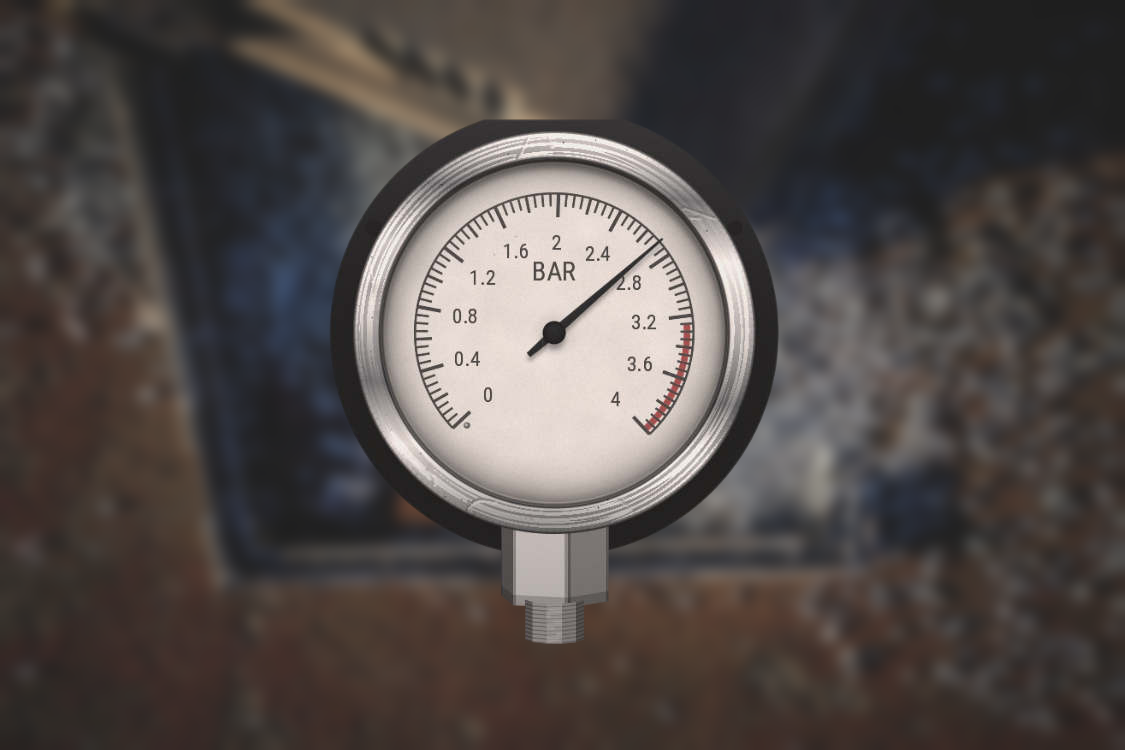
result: 2.7 bar
